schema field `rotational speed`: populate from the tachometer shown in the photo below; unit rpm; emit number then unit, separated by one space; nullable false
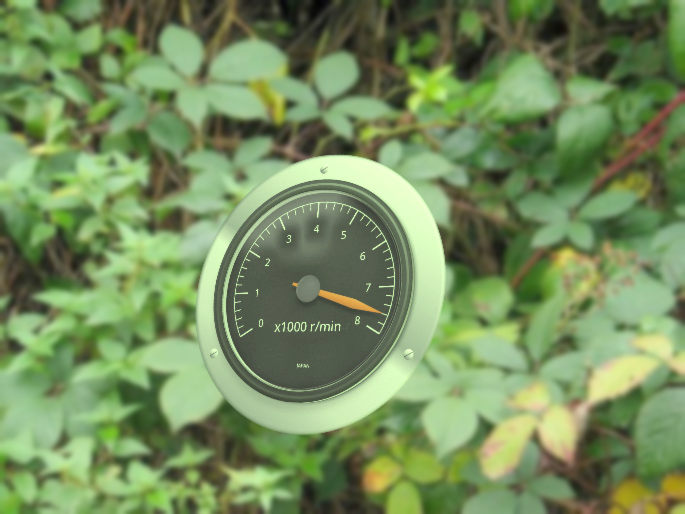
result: 7600 rpm
